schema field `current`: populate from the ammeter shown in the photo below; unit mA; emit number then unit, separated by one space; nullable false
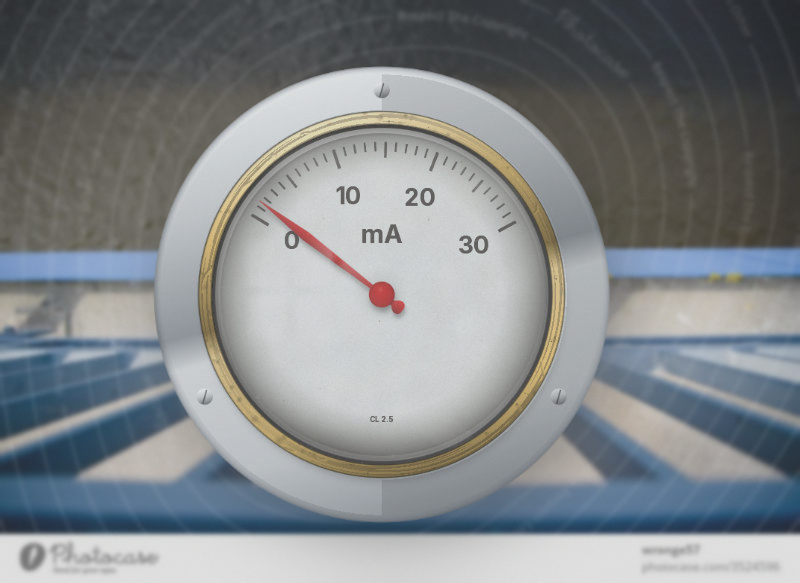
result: 1.5 mA
